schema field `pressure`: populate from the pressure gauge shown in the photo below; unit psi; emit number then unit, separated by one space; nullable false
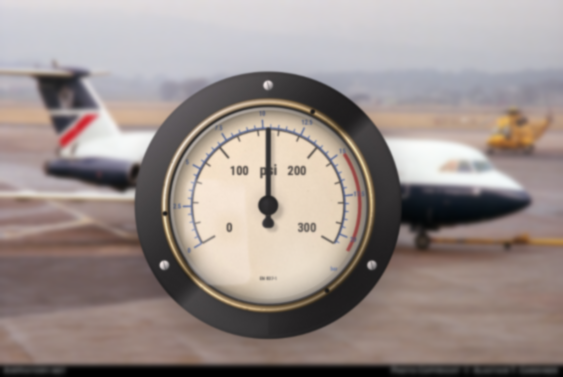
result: 150 psi
